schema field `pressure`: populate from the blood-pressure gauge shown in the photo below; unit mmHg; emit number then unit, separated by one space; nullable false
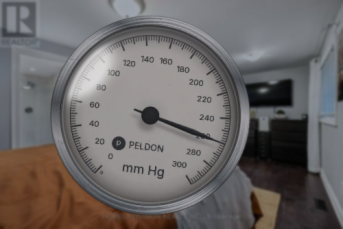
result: 260 mmHg
